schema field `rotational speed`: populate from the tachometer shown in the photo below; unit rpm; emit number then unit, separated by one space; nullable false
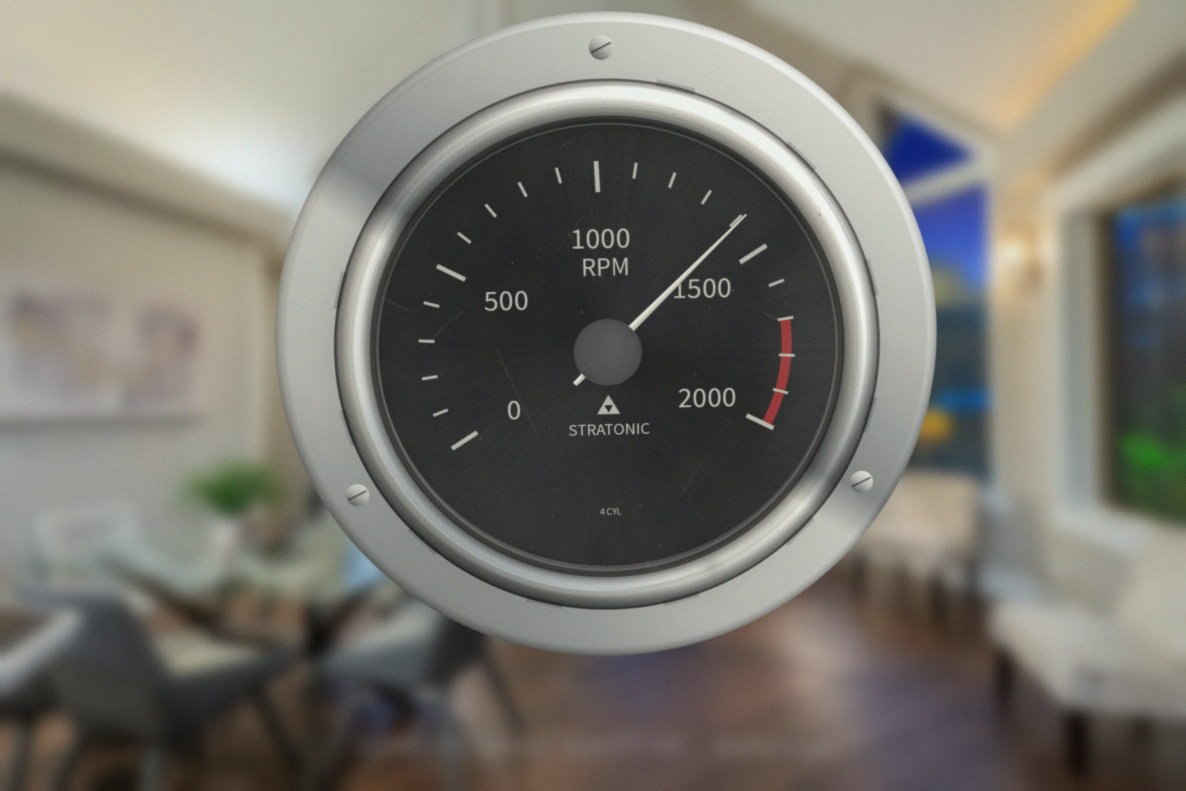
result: 1400 rpm
